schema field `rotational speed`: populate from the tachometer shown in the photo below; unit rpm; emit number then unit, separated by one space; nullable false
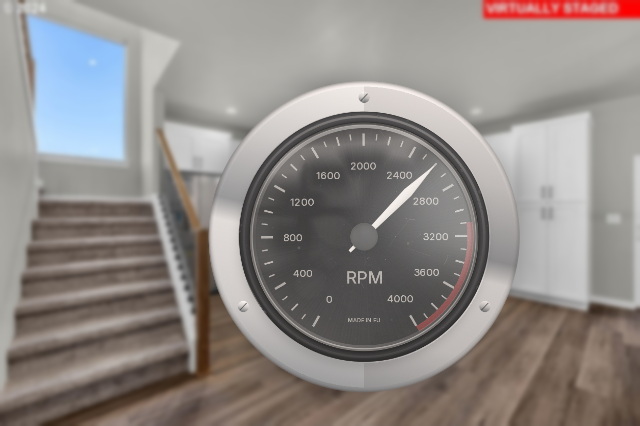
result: 2600 rpm
